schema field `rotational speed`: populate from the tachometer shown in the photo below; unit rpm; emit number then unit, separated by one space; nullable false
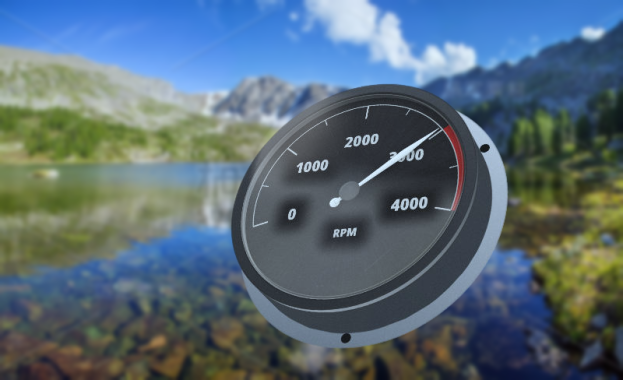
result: 3000 rpm
